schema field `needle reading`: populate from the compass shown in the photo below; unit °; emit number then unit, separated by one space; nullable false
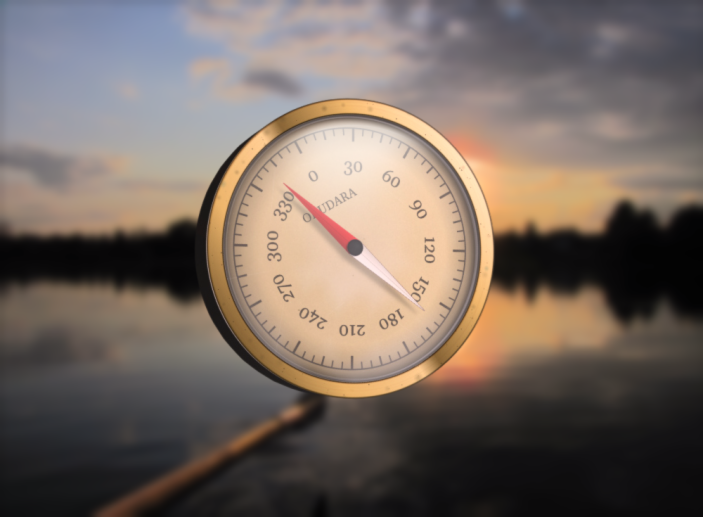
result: 340 °
